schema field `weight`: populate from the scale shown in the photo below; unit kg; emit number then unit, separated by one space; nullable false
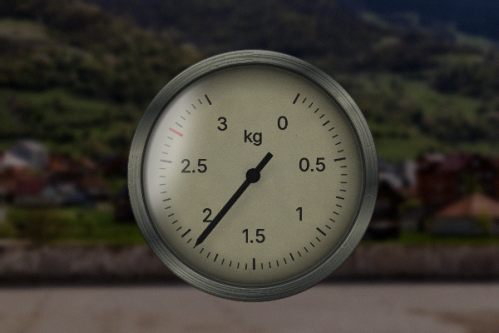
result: 1.9 kg
